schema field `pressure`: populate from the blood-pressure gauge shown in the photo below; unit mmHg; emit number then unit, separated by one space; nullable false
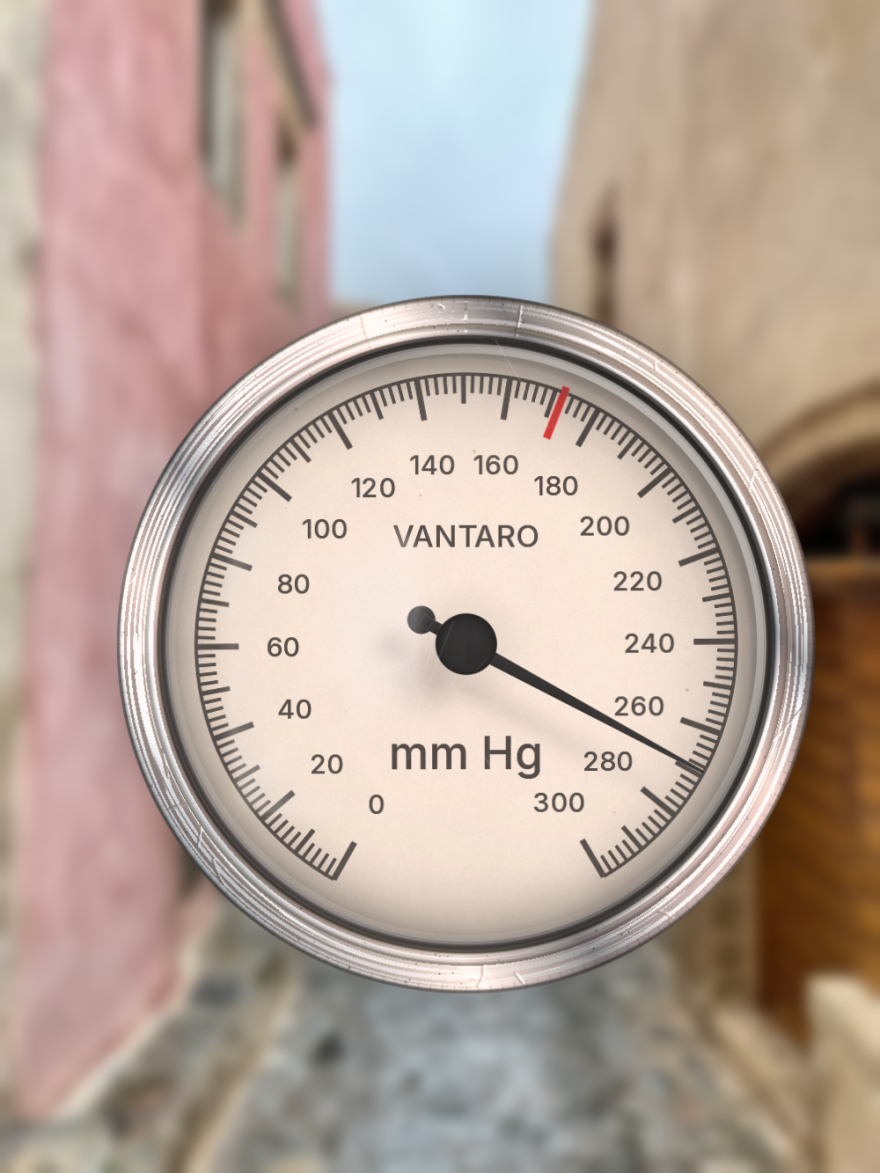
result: 269 mmHg
